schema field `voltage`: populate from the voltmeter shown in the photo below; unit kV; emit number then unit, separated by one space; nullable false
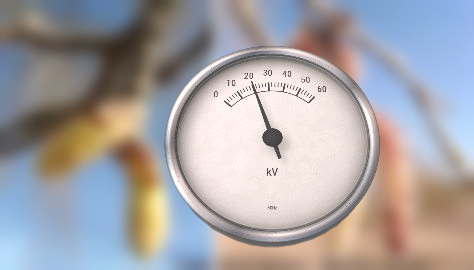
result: 20 kV
